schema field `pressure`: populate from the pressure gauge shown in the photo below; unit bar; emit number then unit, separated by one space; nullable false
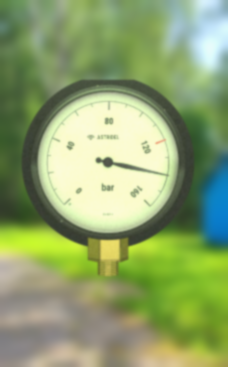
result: 140 bar
